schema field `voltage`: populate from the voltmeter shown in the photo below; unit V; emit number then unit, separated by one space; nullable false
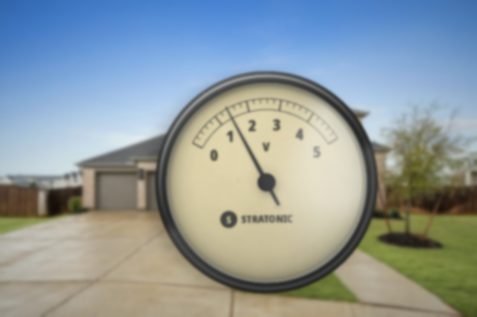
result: 1.4 V
